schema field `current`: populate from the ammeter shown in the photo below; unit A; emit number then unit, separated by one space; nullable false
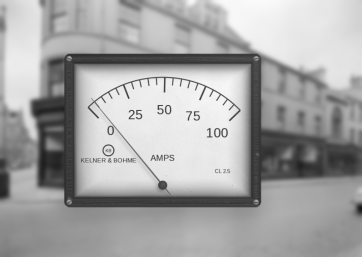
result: 5 A
